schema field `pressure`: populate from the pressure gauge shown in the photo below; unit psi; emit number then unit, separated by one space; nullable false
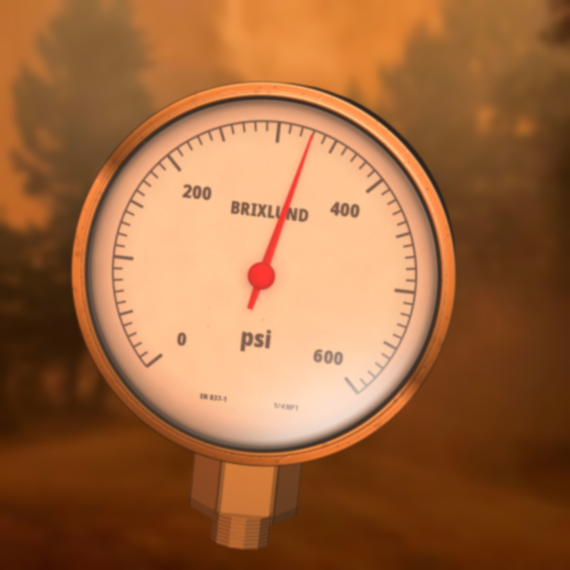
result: 330 psi
